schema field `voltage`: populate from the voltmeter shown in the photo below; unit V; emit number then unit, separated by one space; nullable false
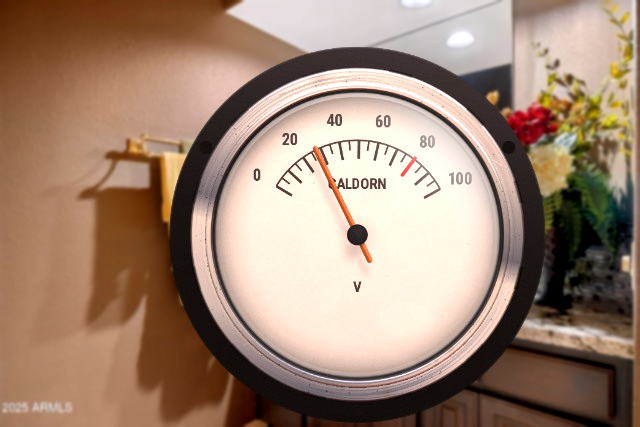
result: 27.5 V
